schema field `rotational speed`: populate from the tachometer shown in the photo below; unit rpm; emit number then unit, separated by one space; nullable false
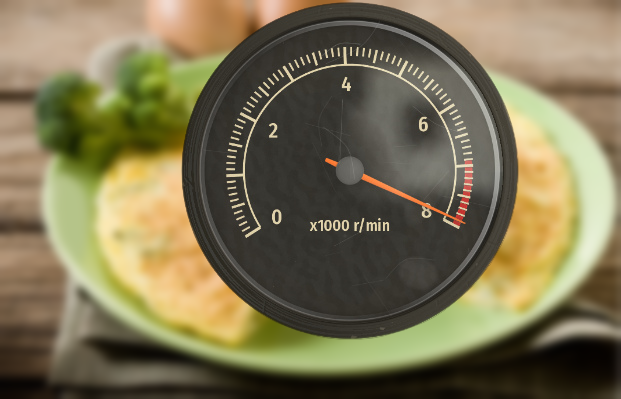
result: 7900 rpm
